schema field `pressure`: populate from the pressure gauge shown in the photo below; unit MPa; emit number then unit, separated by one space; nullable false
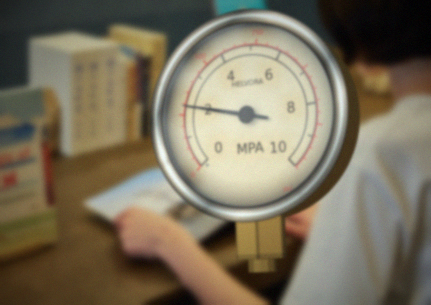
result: 2 MPa
